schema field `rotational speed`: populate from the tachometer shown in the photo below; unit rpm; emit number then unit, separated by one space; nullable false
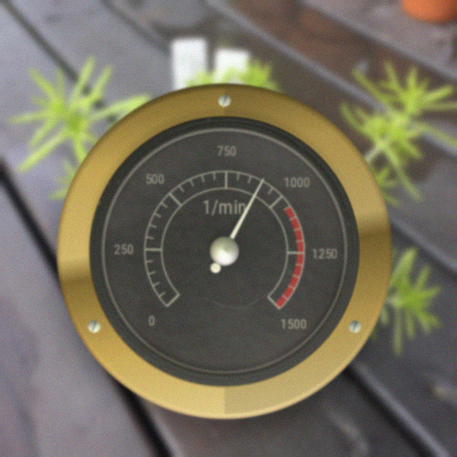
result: 900 rpm
